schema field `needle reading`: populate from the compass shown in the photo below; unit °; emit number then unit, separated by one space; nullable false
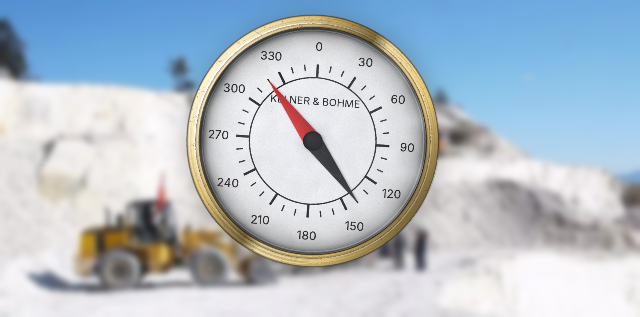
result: 320 °
